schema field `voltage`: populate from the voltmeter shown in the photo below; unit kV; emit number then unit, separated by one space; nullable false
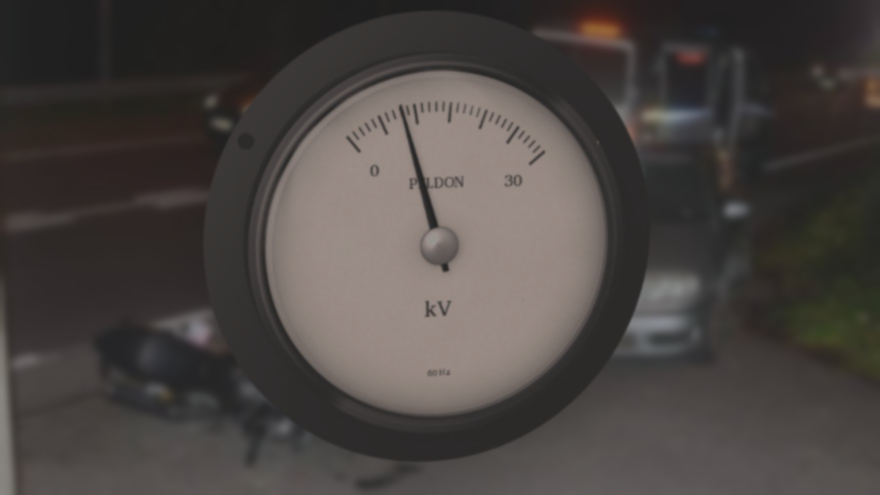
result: 8 kV
